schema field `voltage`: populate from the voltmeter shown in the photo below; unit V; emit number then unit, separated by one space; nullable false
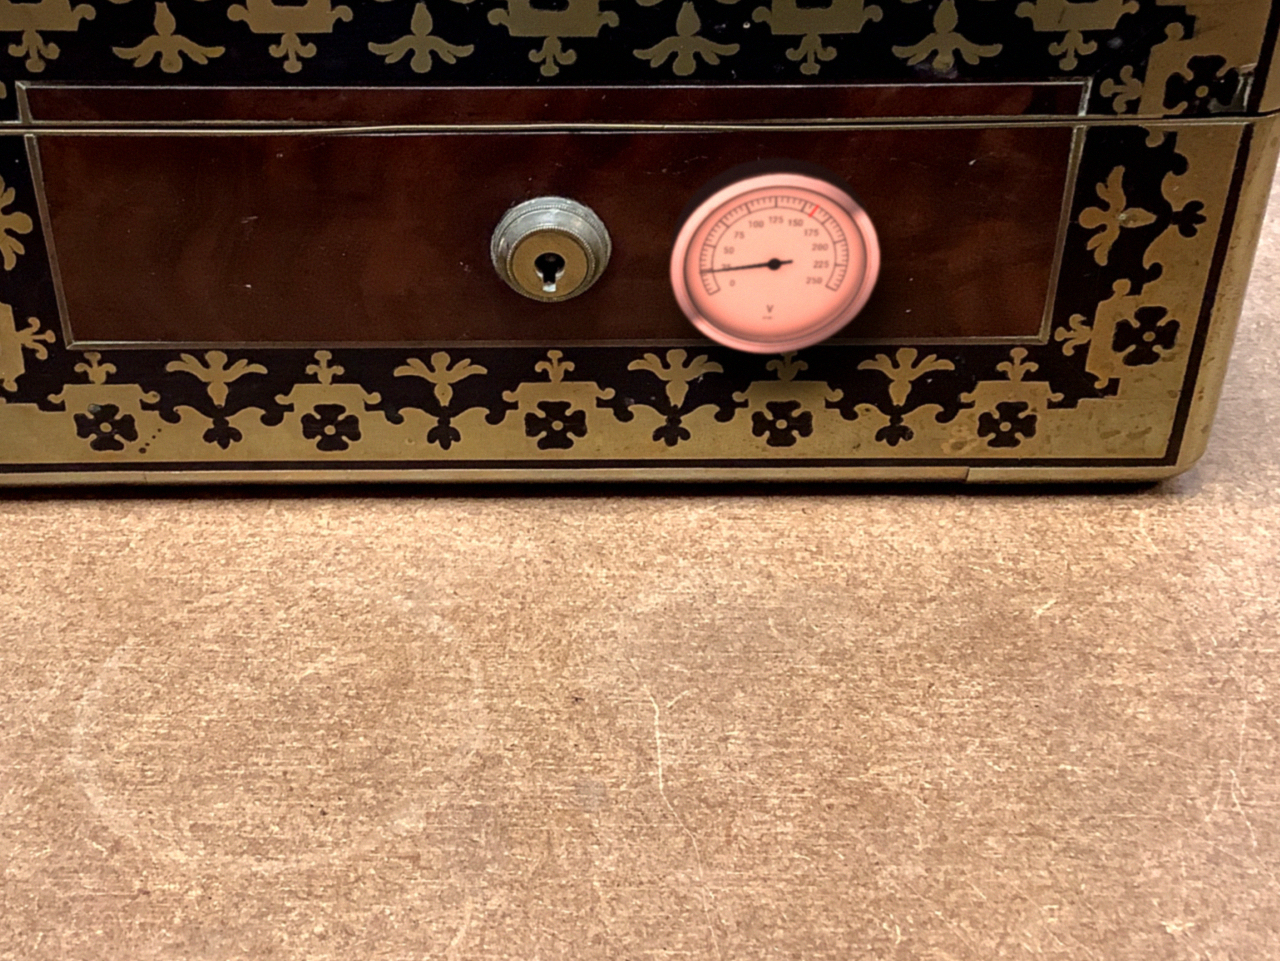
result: 25 V
